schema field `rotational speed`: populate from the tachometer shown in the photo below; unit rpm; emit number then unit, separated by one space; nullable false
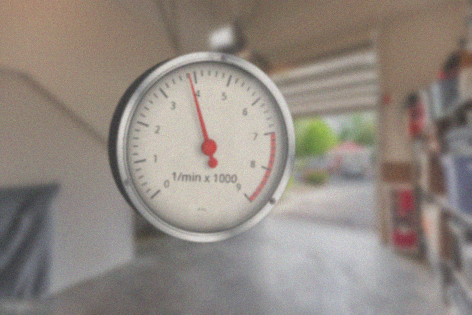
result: 3800 rpm
